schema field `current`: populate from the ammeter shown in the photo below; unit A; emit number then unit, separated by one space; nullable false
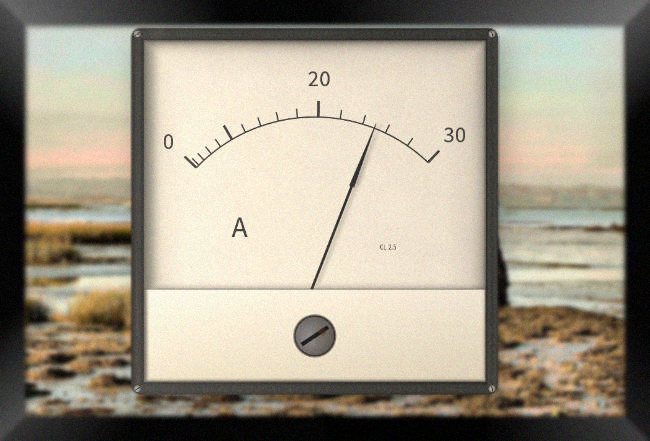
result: 25 A
